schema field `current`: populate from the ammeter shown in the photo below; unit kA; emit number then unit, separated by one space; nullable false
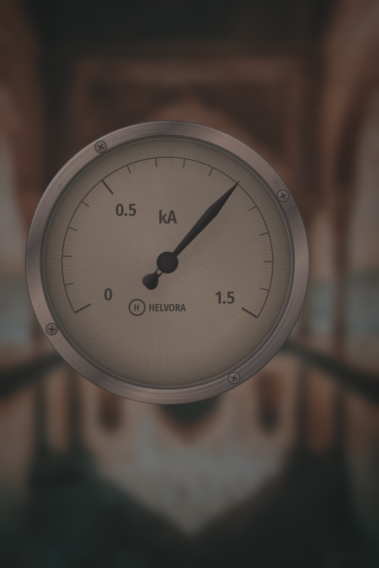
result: 1 kA
